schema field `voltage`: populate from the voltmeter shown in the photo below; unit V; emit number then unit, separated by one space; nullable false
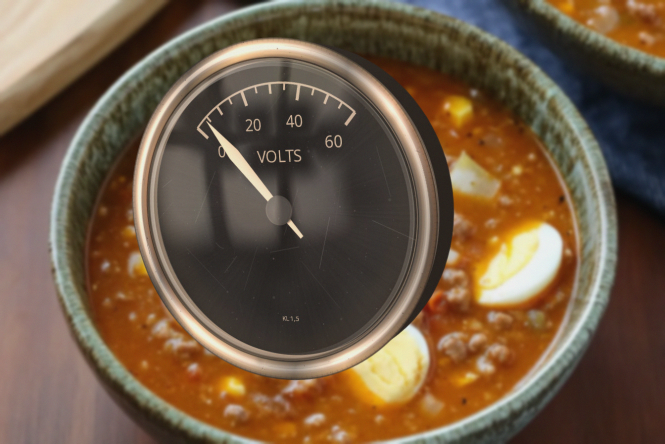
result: 5 V
